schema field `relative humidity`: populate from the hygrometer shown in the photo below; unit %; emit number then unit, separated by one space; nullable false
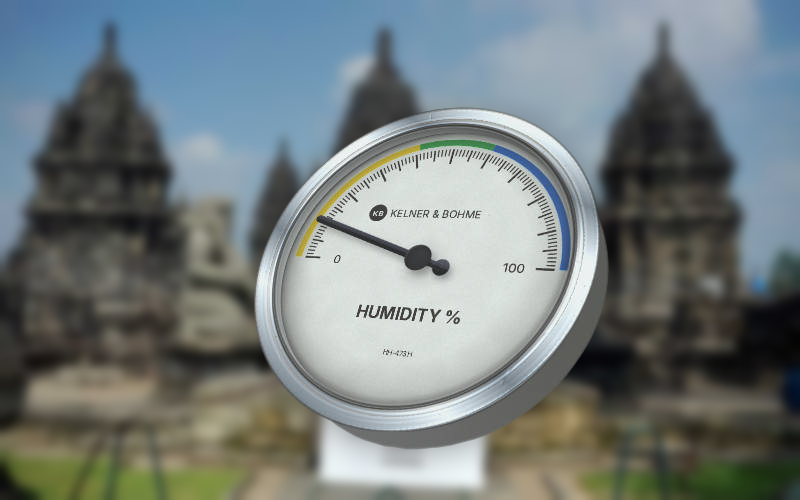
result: 10 %
